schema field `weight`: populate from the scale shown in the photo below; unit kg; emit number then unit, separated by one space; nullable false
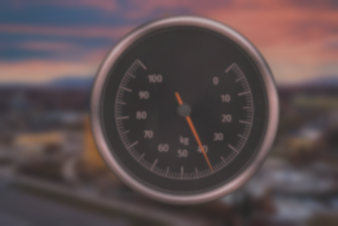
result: 40 kg
